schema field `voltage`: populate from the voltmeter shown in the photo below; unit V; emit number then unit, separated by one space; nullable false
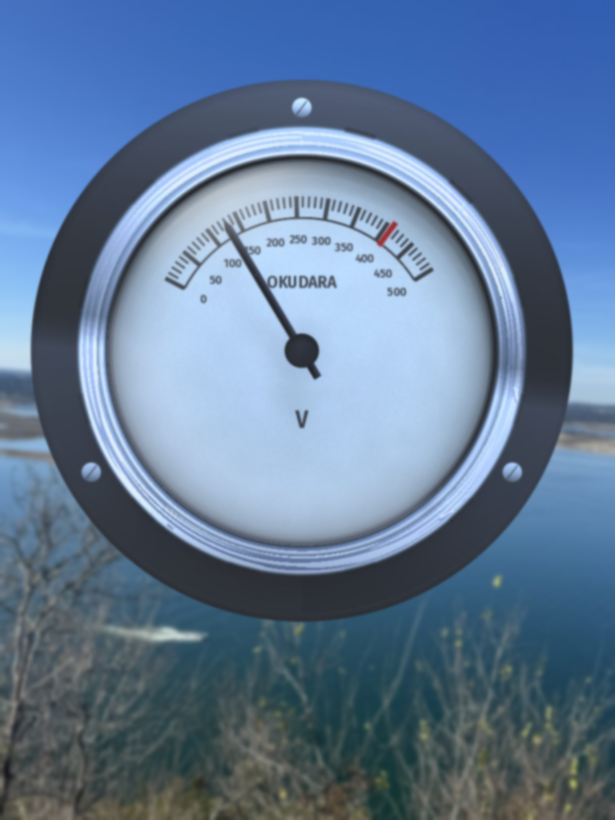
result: 130 V
